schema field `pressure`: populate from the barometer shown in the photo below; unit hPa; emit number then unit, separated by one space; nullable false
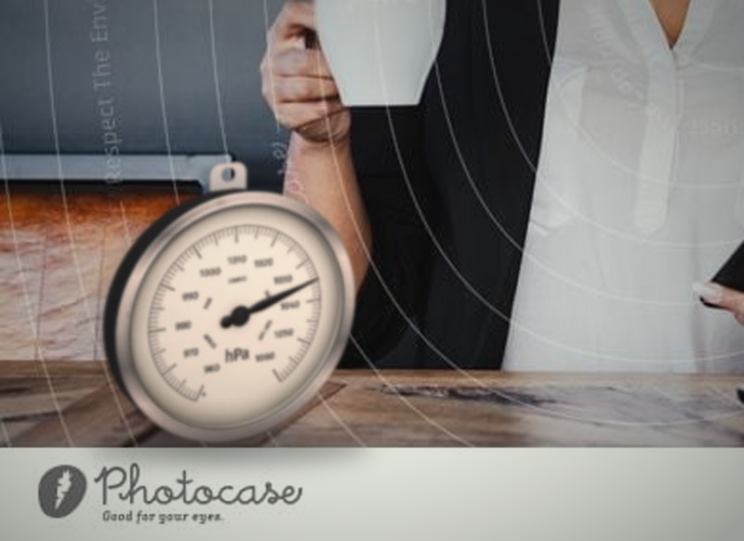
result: 1035 hPa
